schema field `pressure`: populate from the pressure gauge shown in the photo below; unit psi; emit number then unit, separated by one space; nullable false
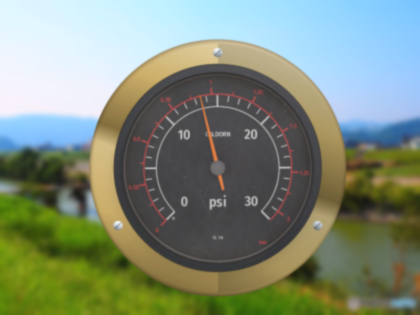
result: 13.5 psi
